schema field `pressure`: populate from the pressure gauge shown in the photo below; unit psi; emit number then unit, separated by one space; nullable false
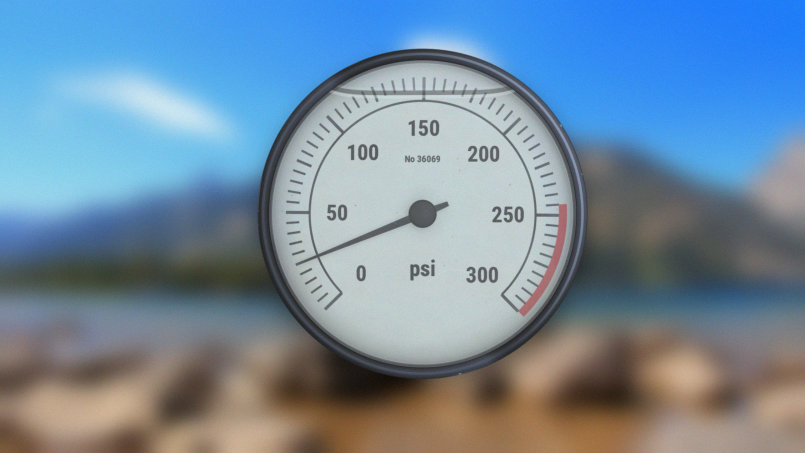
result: 25 psi
